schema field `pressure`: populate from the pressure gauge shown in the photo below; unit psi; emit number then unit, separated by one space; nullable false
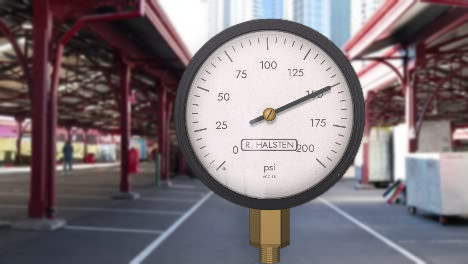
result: 150 psi
